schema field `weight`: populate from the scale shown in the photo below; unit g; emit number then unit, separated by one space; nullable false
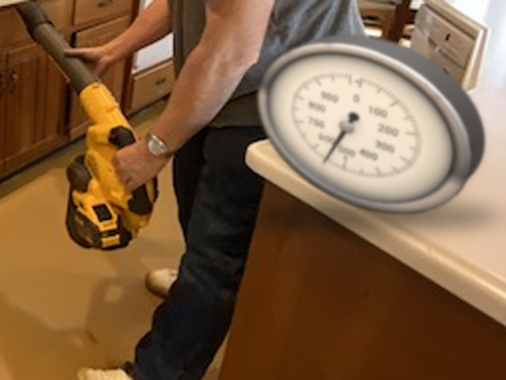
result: 550 g
